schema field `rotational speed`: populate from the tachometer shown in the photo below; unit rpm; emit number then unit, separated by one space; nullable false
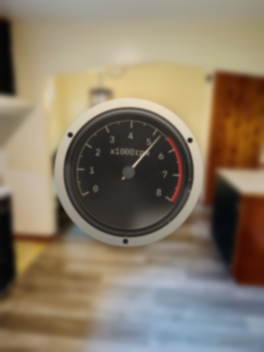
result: 5250 rpm
